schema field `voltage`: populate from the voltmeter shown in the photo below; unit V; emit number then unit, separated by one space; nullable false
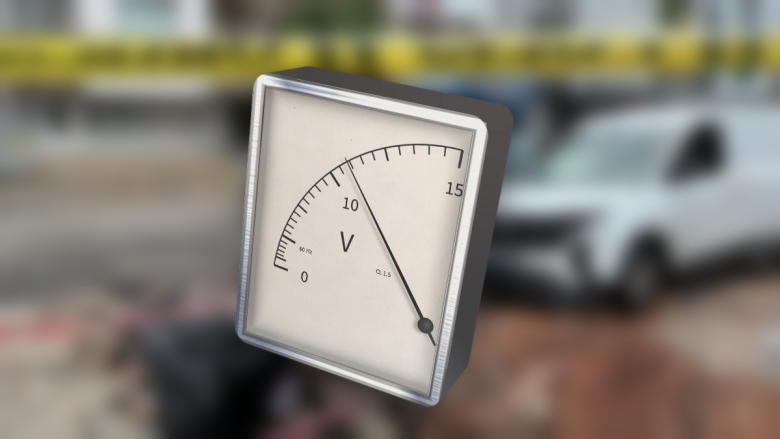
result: 11 V
